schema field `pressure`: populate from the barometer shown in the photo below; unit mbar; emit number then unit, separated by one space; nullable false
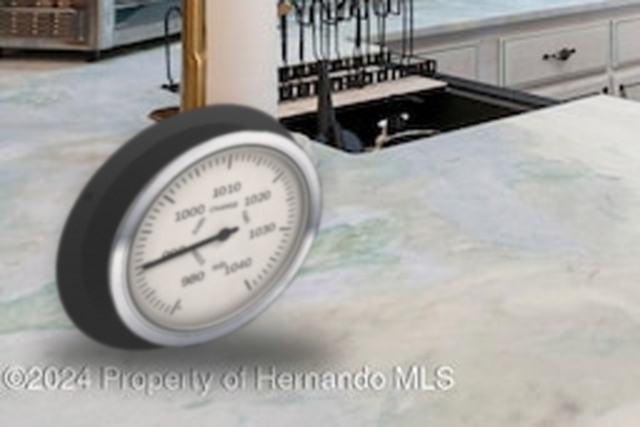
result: 990 mbar
